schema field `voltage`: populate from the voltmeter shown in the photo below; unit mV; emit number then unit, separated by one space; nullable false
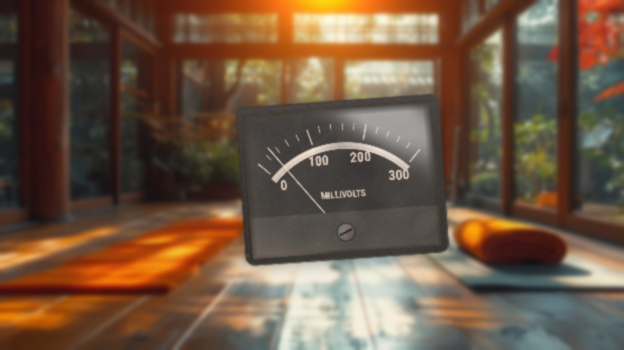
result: 30 mV
